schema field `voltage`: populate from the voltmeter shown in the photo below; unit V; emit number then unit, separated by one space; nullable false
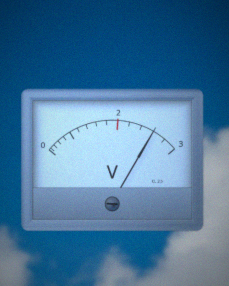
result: 2.6 V
